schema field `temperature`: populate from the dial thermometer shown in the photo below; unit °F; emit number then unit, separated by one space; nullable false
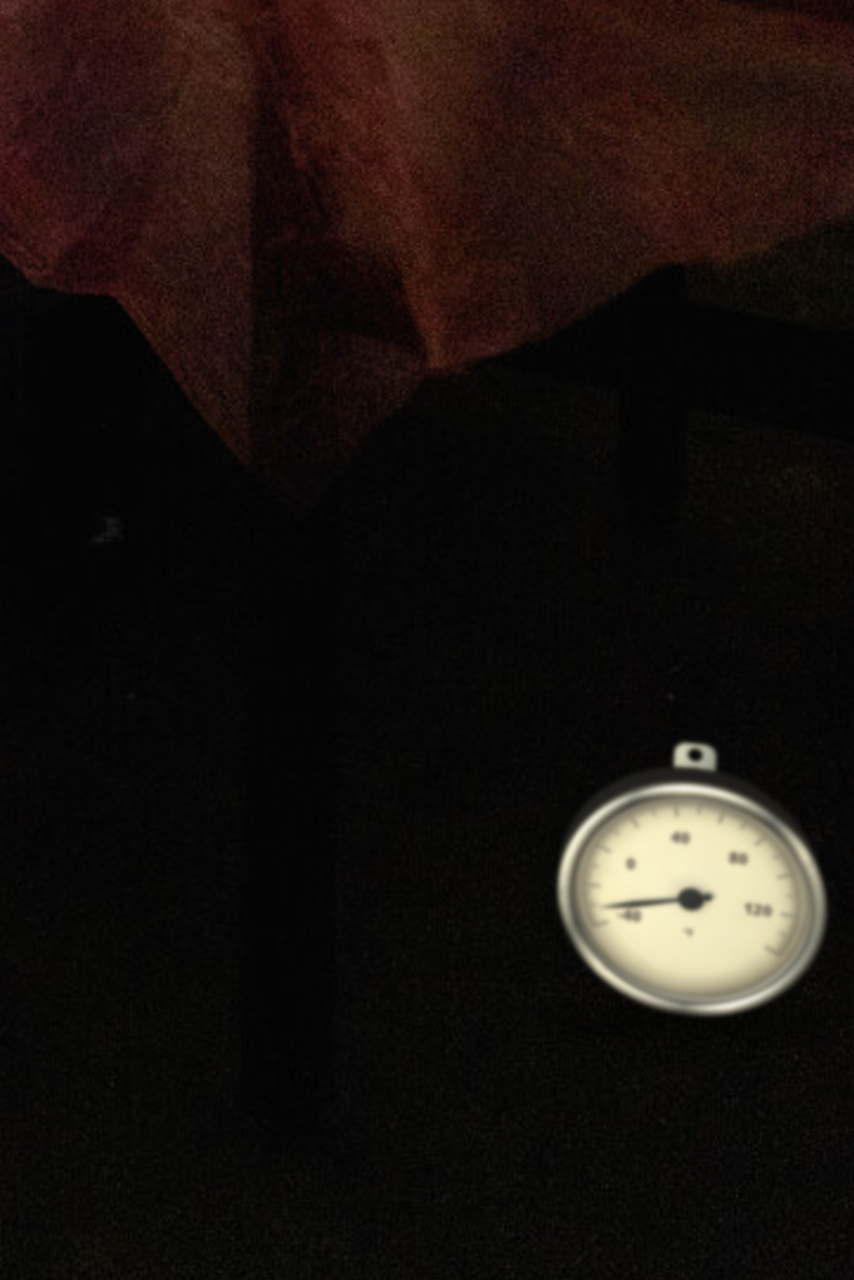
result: -30 °F
